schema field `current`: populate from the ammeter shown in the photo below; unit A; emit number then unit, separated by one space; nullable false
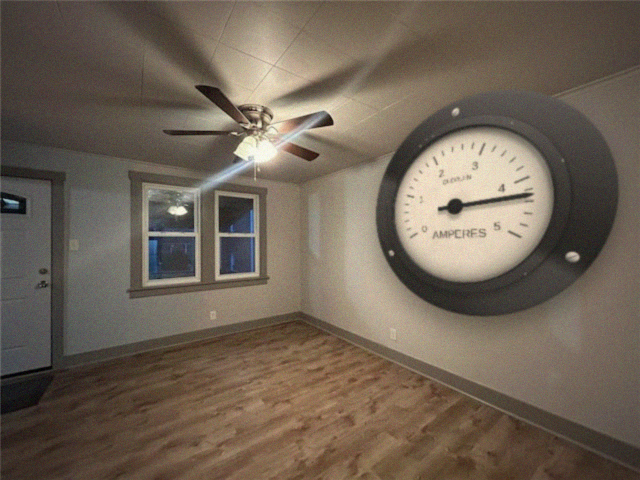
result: 4.3 A
